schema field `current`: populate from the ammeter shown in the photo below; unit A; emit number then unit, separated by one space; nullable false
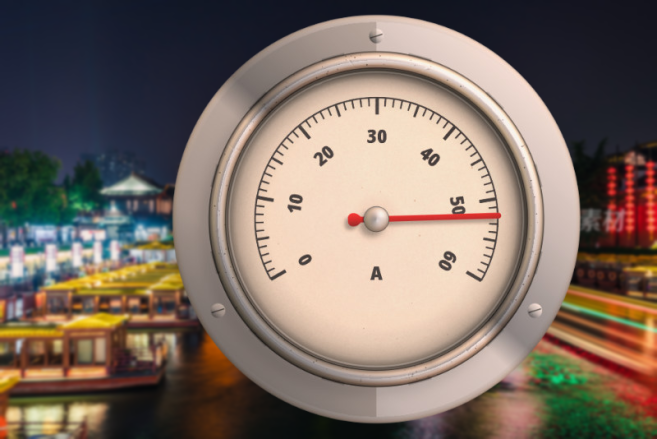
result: 52 A
